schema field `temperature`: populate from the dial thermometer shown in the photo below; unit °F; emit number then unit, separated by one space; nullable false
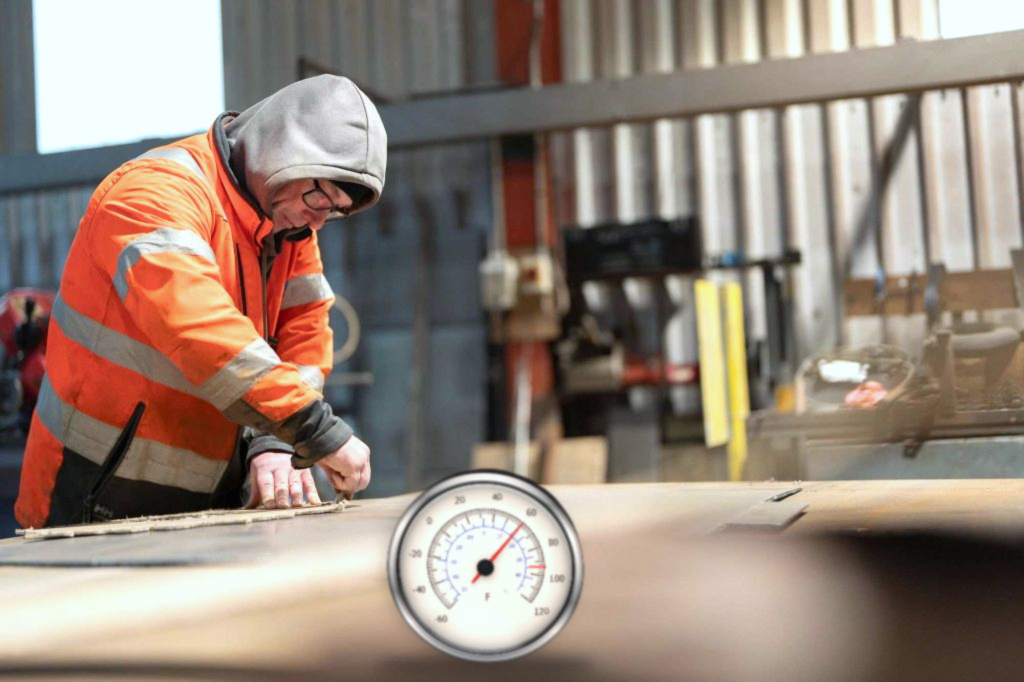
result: 60 °F
